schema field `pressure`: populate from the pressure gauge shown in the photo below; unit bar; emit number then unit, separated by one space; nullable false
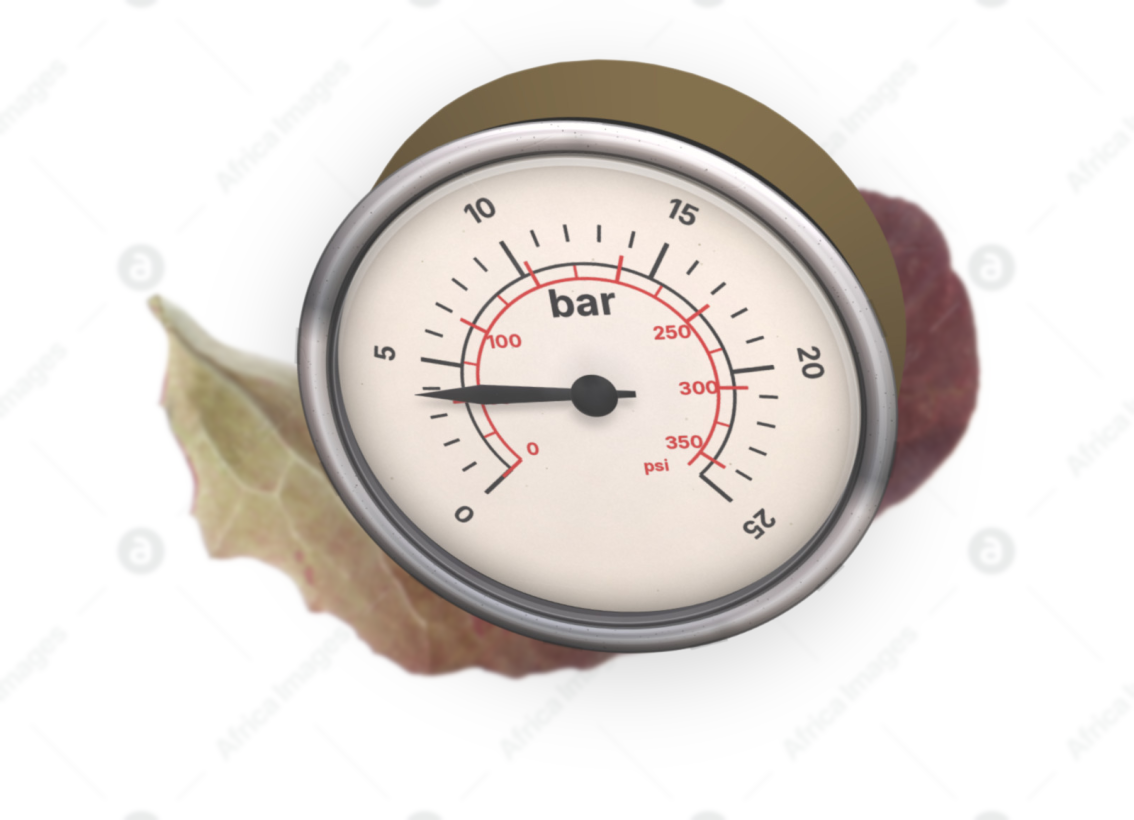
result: 4 bar
